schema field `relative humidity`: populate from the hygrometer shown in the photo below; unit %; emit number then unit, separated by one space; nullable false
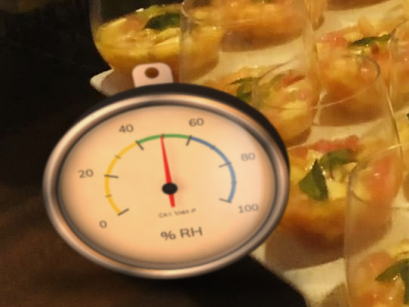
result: 50 %
